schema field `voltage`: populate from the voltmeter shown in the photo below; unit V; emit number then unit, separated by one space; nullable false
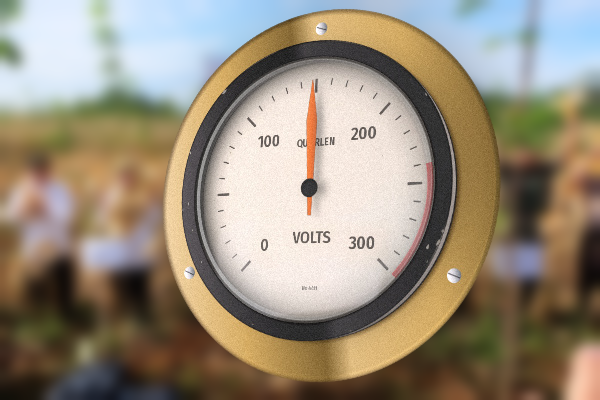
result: 150 V
